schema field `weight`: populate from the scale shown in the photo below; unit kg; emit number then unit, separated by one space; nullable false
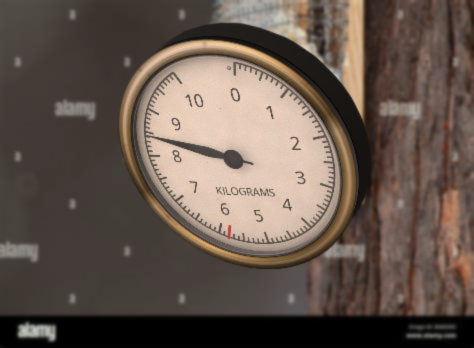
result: 8.5 kg
